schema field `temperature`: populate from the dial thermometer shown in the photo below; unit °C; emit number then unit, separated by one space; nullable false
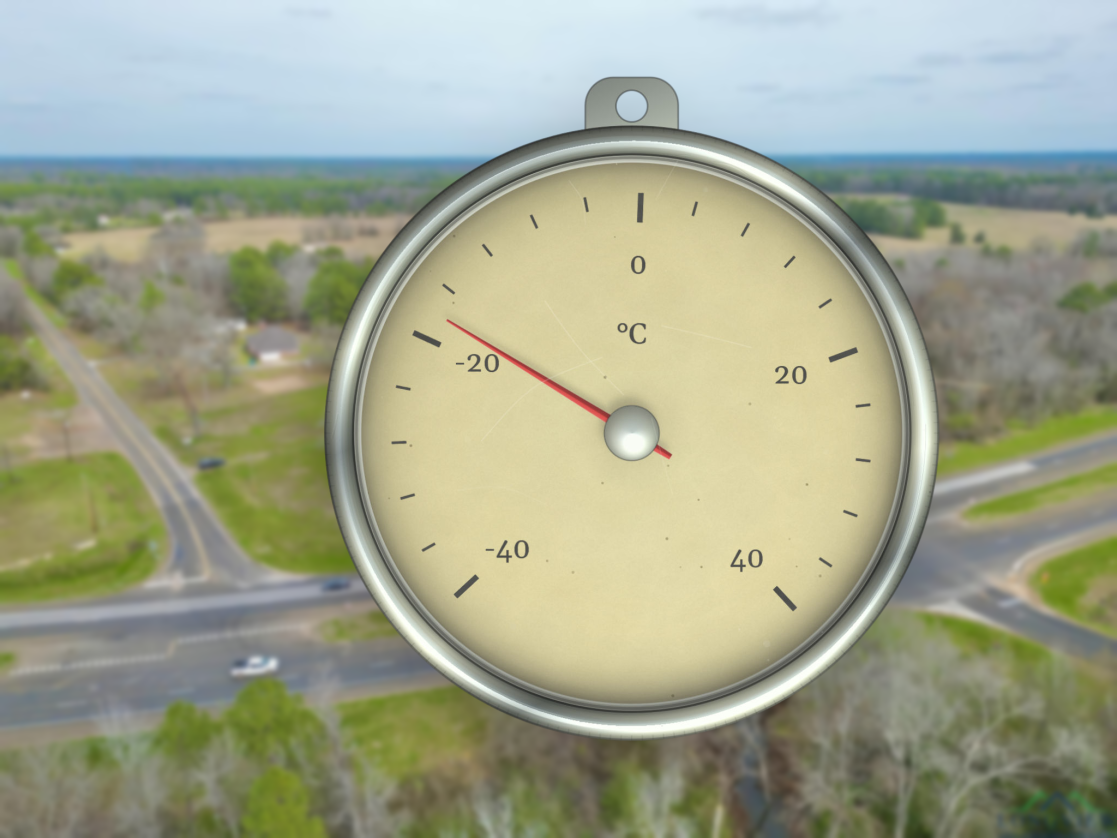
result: -18 °C
